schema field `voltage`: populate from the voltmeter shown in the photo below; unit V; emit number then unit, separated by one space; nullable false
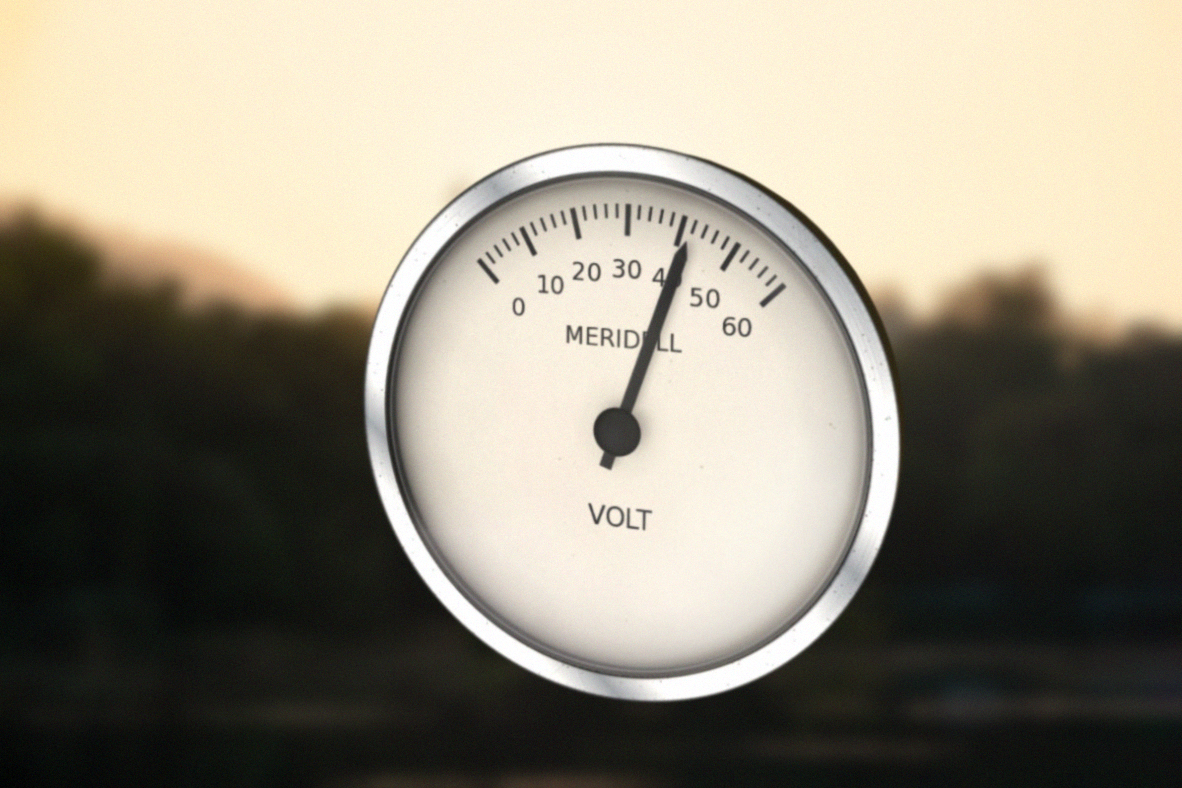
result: 42 V
